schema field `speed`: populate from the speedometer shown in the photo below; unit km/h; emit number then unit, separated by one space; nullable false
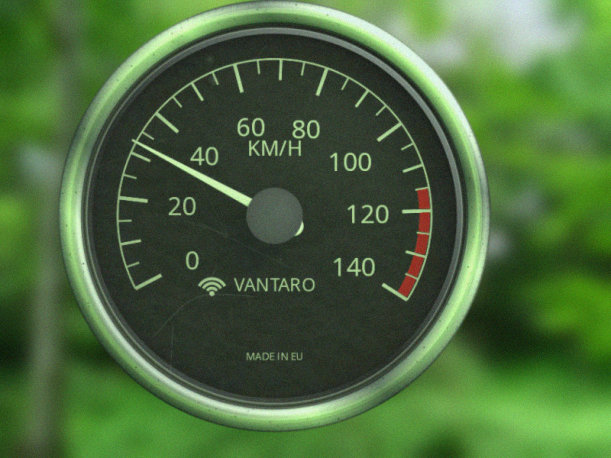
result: 32.5 km/h
